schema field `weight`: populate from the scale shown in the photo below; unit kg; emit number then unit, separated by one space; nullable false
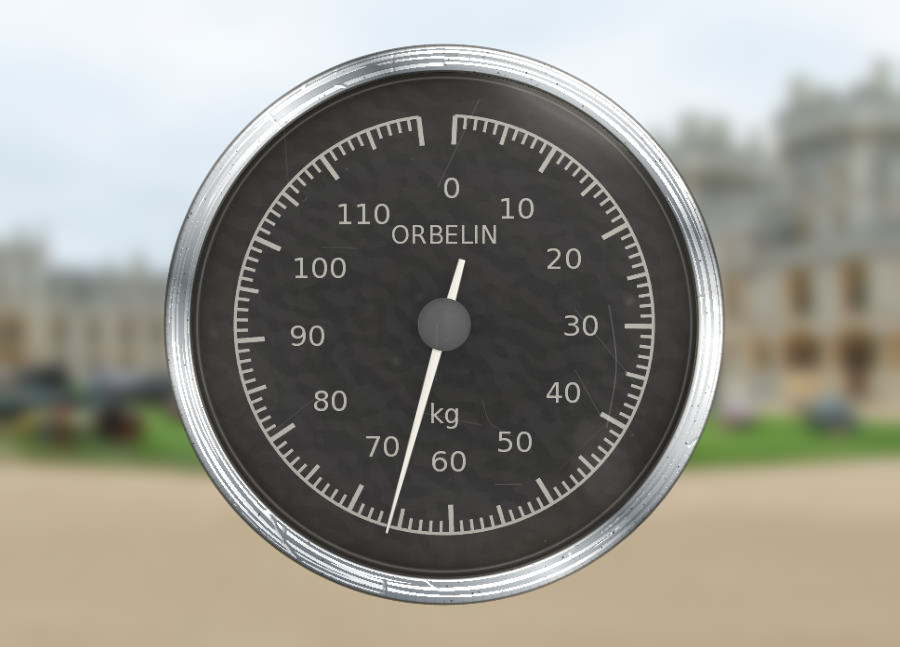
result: 66 kg
